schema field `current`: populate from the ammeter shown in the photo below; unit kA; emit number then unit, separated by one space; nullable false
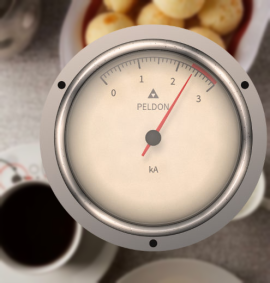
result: 2.4 kA
